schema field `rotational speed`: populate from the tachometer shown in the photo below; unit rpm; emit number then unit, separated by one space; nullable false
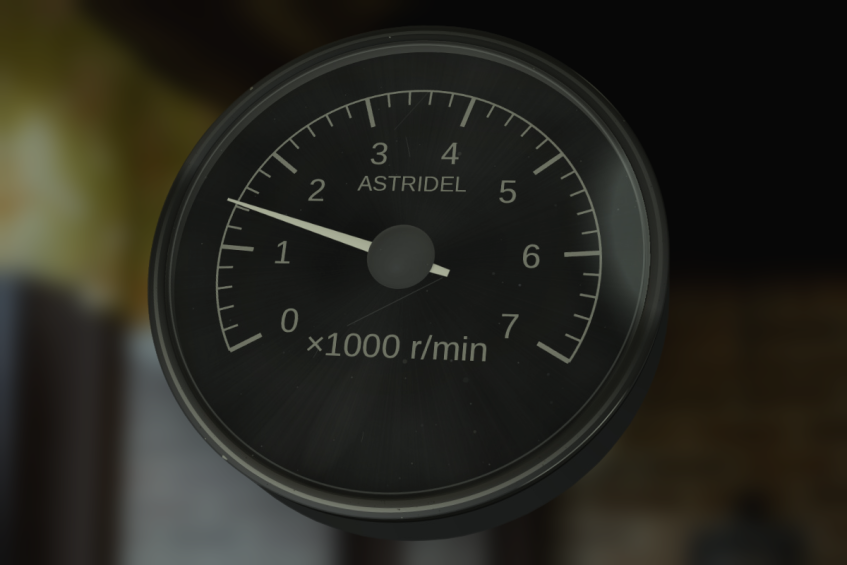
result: 1400 rpm
